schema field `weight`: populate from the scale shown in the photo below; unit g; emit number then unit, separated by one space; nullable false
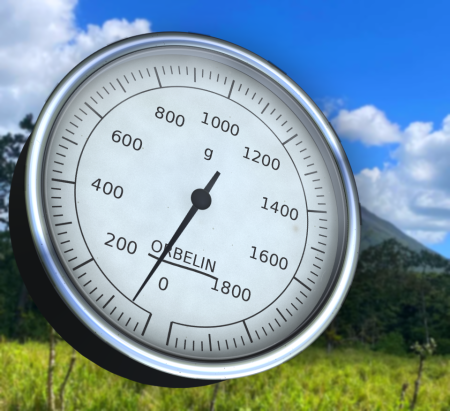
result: 60 g
